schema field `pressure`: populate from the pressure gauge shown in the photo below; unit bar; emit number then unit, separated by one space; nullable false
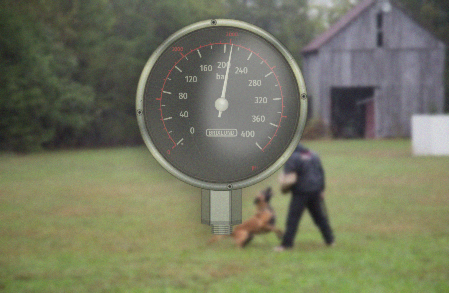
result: 210 bar
